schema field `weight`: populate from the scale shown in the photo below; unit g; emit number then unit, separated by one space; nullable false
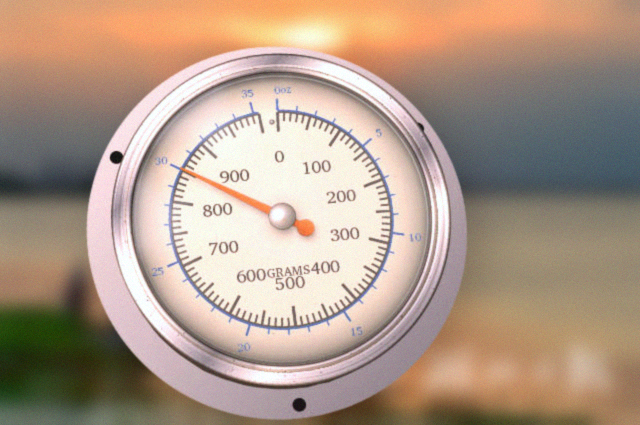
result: 850 g
